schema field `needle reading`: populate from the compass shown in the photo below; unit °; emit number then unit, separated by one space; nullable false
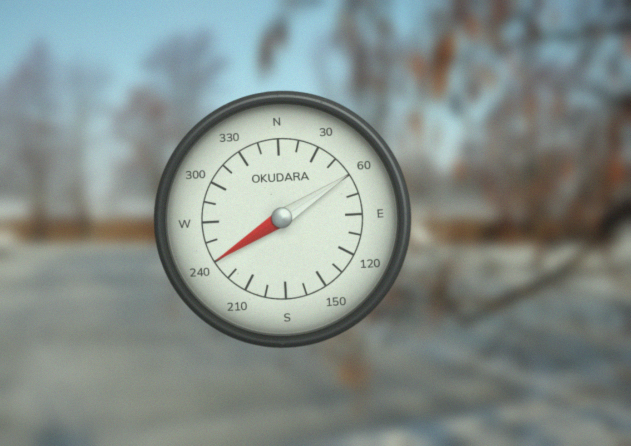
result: 240 °
